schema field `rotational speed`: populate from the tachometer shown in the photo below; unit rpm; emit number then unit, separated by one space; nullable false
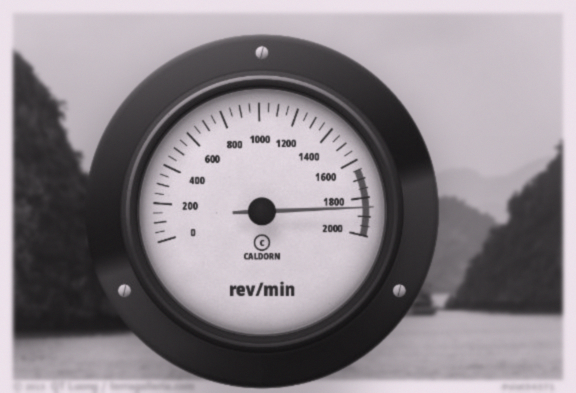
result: 1850 rpm
